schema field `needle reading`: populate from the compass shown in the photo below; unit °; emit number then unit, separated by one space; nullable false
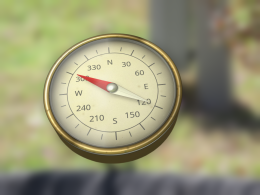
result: 300 °
